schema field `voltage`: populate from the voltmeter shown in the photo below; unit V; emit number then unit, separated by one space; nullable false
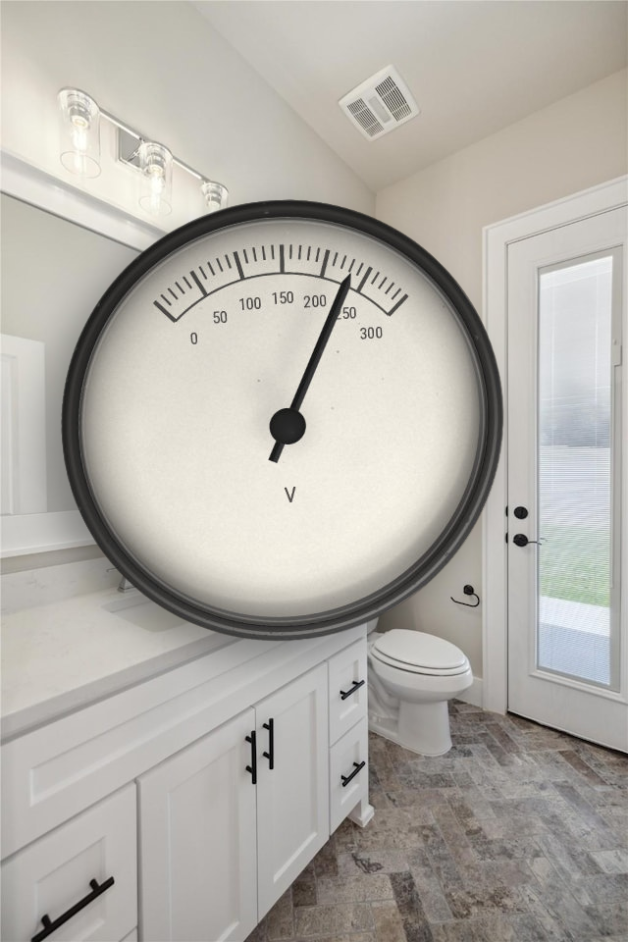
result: 230 V
